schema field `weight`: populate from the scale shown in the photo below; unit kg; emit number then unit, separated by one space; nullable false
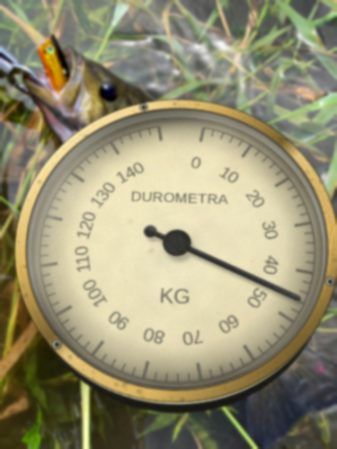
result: 46 kg
